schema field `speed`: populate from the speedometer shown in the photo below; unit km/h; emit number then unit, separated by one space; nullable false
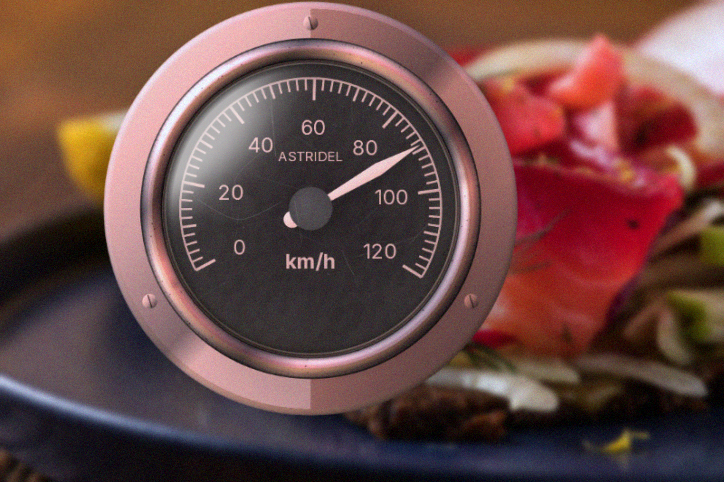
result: 89 km/h
